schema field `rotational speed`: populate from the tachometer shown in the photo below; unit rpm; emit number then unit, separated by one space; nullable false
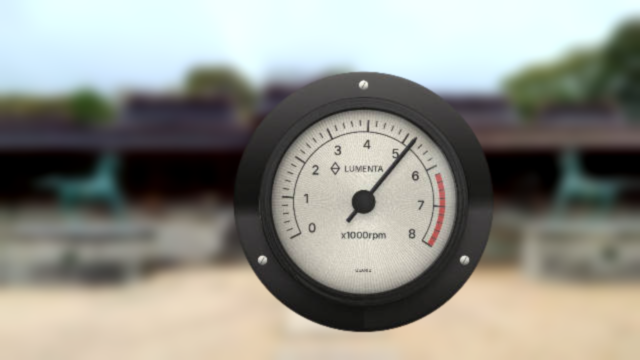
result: 5200 rpm
